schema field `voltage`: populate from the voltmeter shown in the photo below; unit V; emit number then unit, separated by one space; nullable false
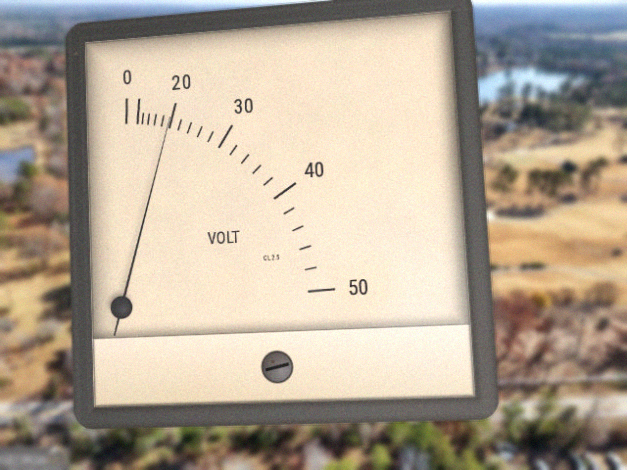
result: 20 V
